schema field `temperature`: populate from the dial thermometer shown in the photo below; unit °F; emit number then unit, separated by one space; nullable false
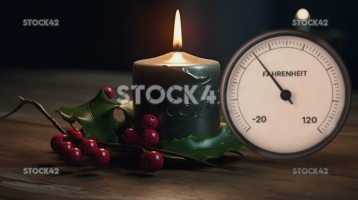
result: 30 °F
